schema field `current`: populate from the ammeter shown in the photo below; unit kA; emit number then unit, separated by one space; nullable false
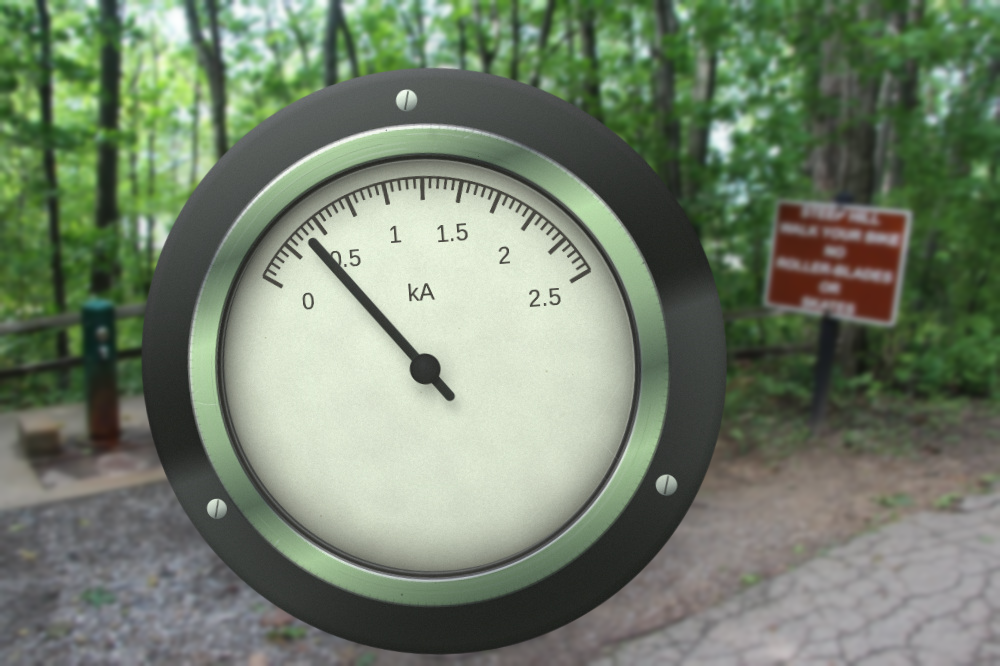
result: 0.4 kA
